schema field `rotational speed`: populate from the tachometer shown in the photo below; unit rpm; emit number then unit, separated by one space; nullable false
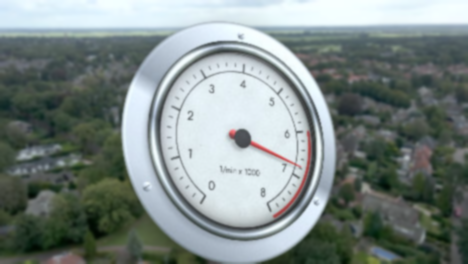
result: 6800 rpm
